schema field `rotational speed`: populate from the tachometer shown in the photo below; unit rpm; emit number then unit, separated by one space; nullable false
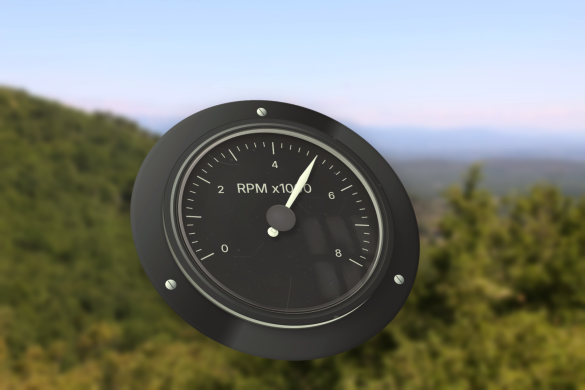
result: 5000 rpm
